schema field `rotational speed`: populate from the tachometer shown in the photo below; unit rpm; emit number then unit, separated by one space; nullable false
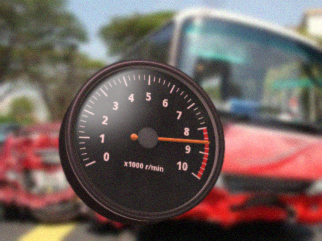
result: 8600 rpm
